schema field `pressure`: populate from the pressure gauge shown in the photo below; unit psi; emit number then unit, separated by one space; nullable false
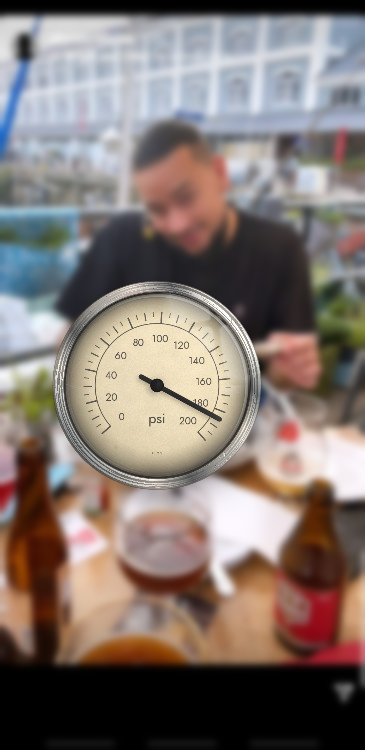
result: 185 psi
